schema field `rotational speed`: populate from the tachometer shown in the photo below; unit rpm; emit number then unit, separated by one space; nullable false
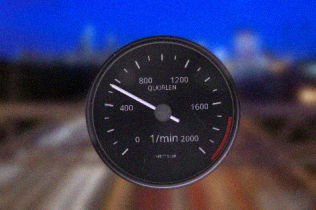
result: 550 rpm
